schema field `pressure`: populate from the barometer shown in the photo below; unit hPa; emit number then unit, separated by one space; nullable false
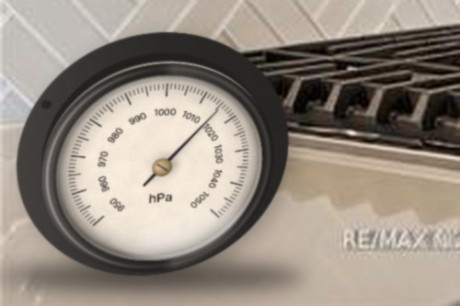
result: 1015 hPa
